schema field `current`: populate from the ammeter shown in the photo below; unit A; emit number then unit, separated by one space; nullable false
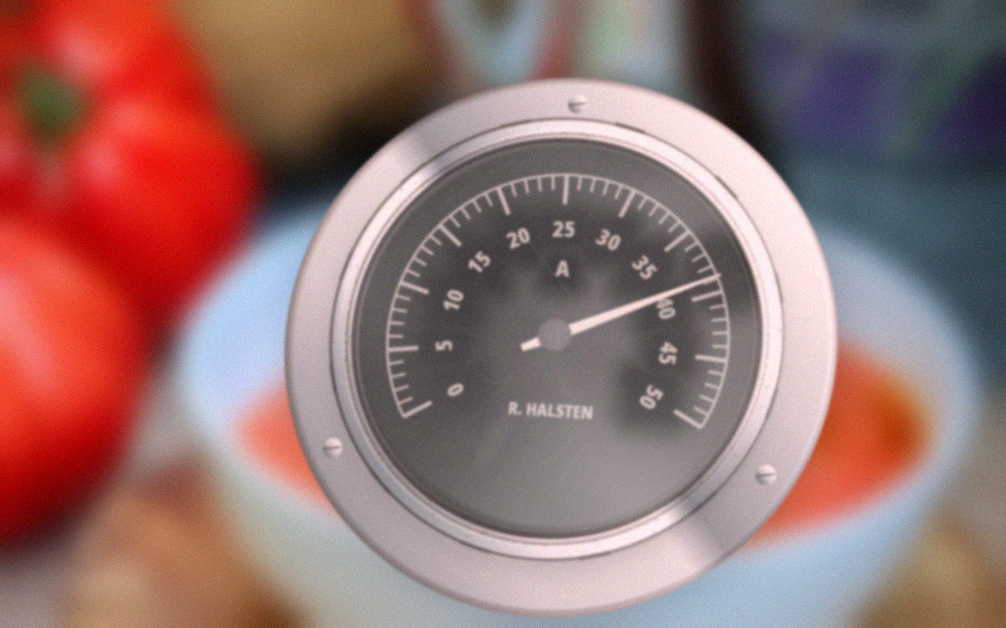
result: 39 A
